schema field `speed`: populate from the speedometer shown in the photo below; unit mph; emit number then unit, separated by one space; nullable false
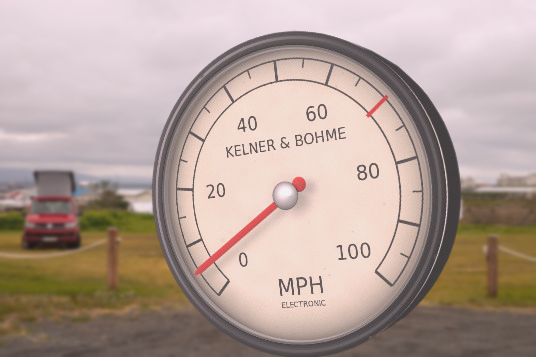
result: 5 mph
